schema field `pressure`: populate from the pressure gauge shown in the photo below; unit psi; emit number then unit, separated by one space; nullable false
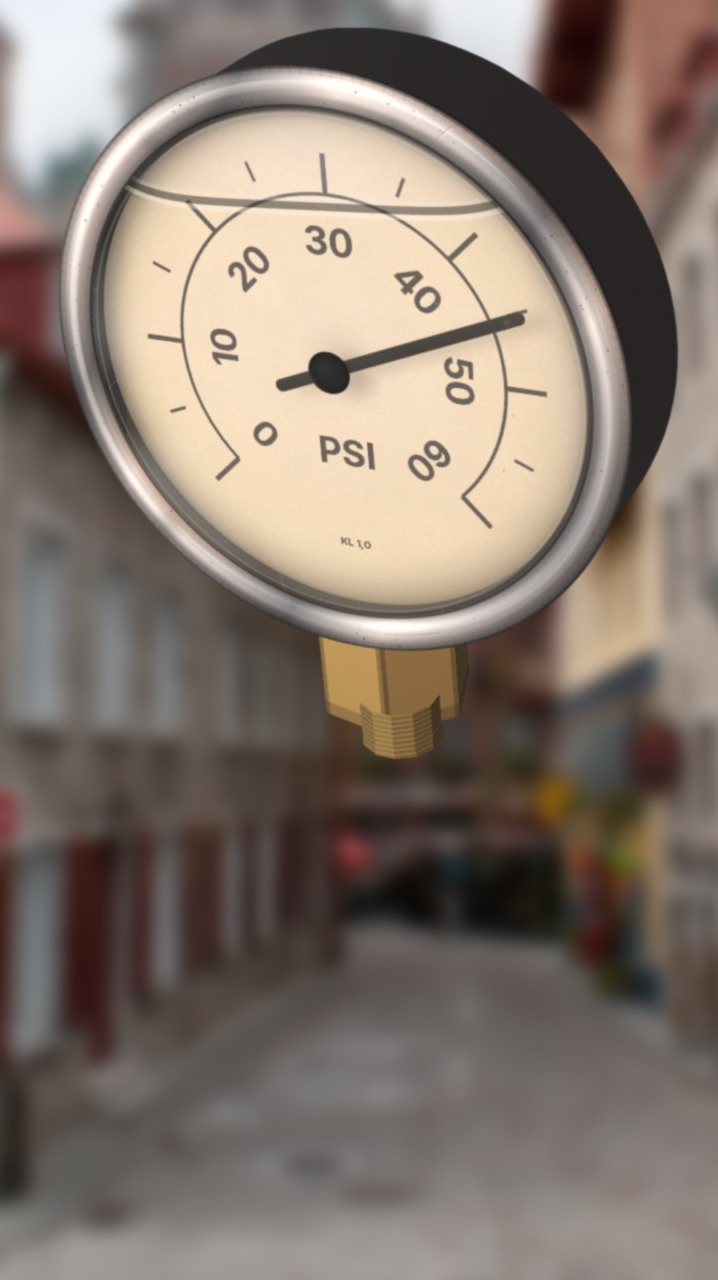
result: 45 psi
